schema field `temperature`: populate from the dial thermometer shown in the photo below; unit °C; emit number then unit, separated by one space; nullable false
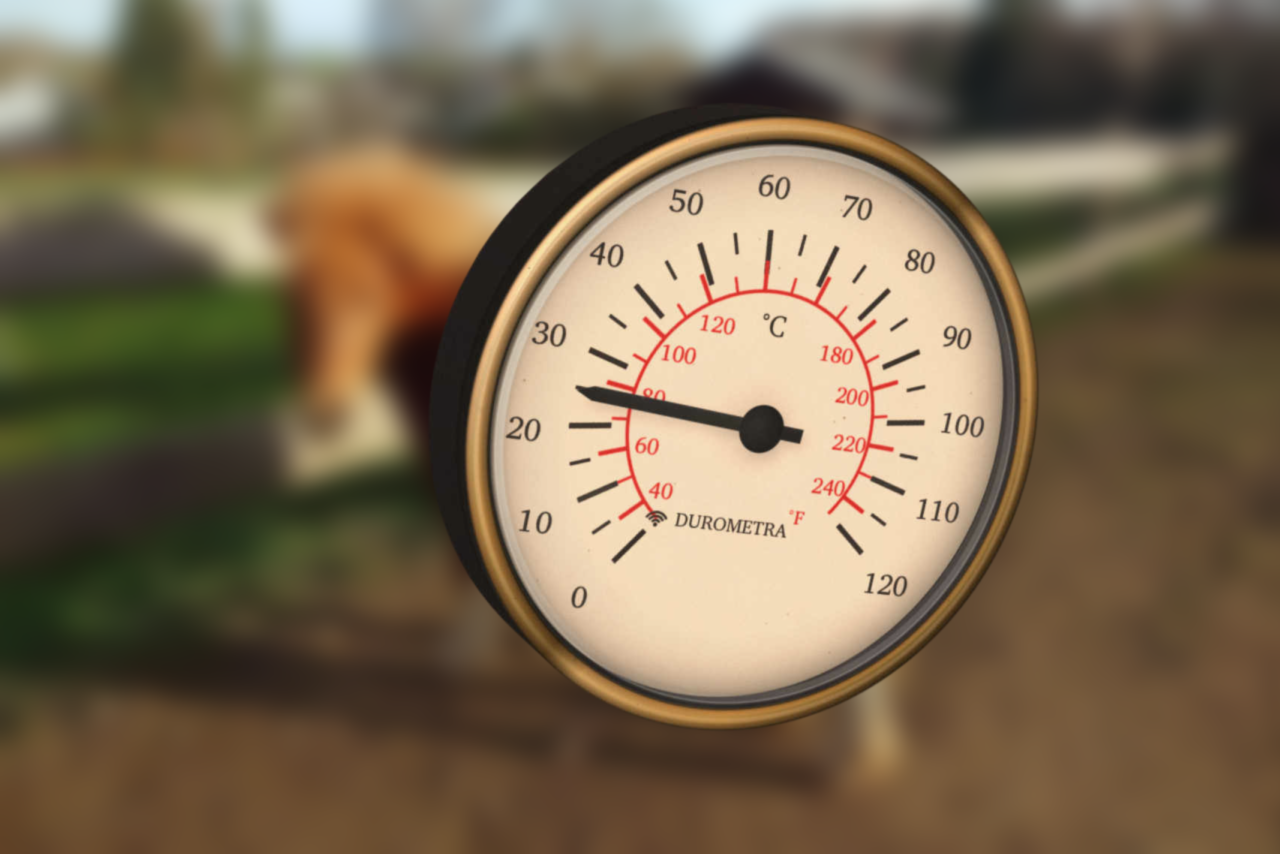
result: 25 °C
